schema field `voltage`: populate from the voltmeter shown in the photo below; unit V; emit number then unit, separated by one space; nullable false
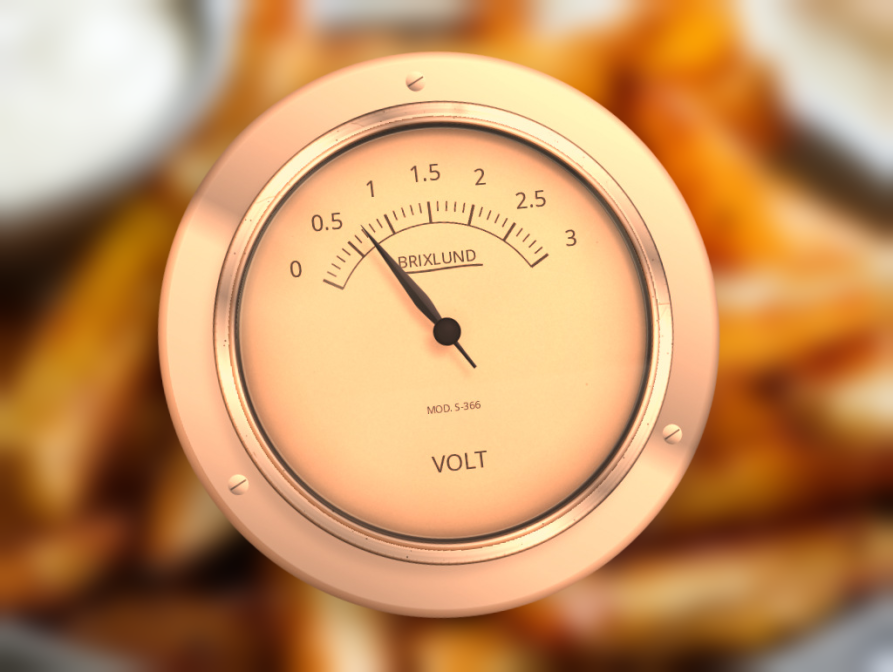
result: 0.7 V
